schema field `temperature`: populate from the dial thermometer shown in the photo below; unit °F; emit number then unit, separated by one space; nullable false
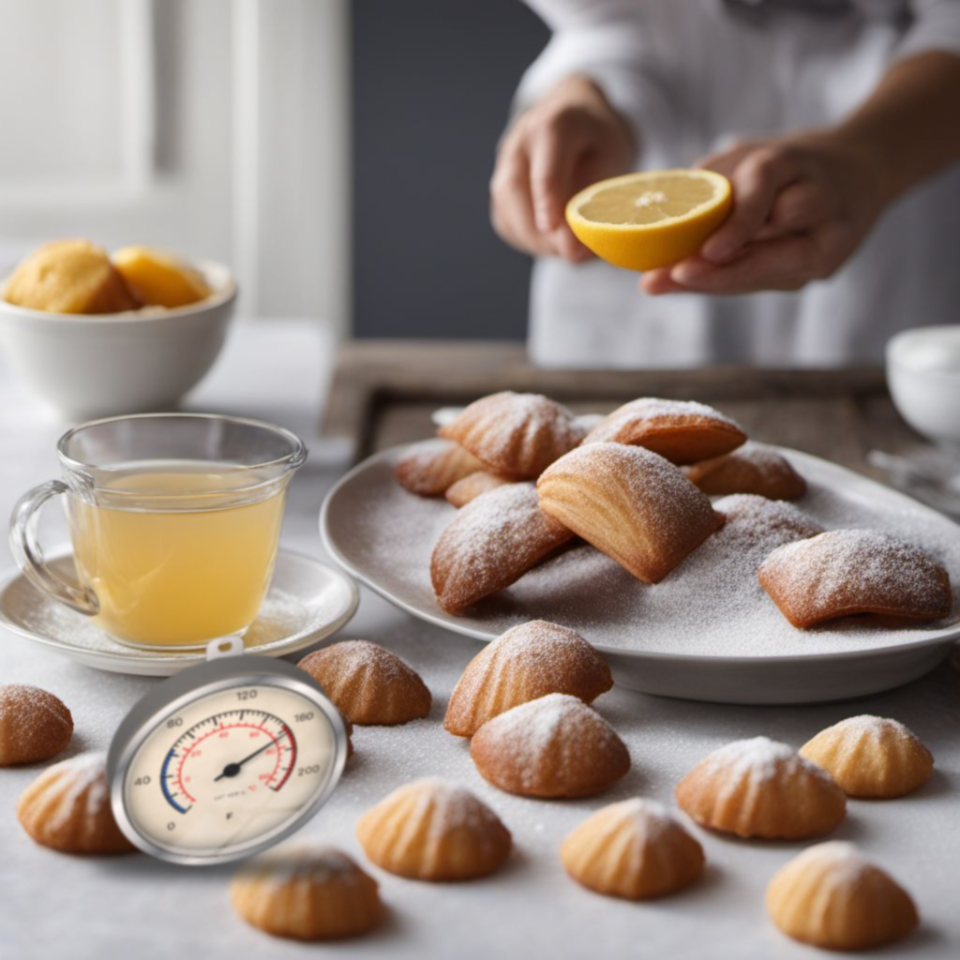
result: 160 °F
